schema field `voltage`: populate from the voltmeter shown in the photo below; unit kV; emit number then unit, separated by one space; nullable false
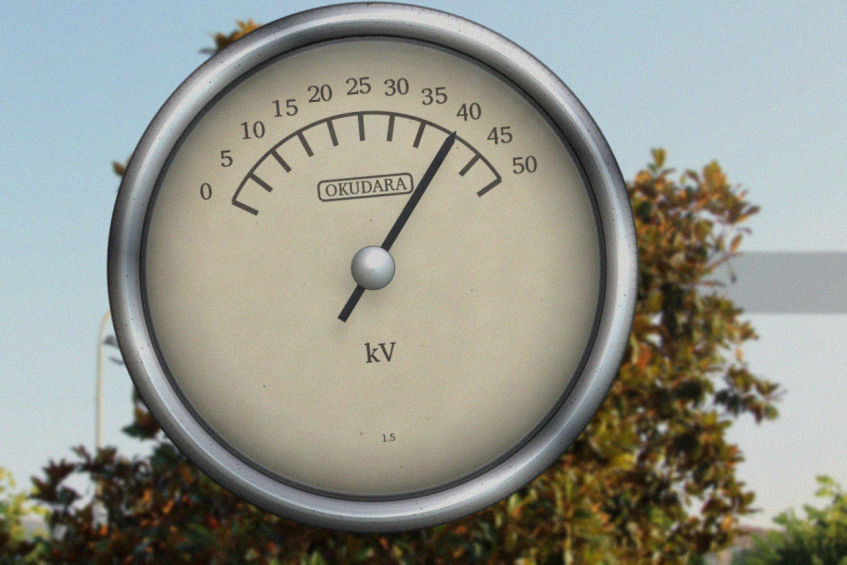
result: 40 kV
